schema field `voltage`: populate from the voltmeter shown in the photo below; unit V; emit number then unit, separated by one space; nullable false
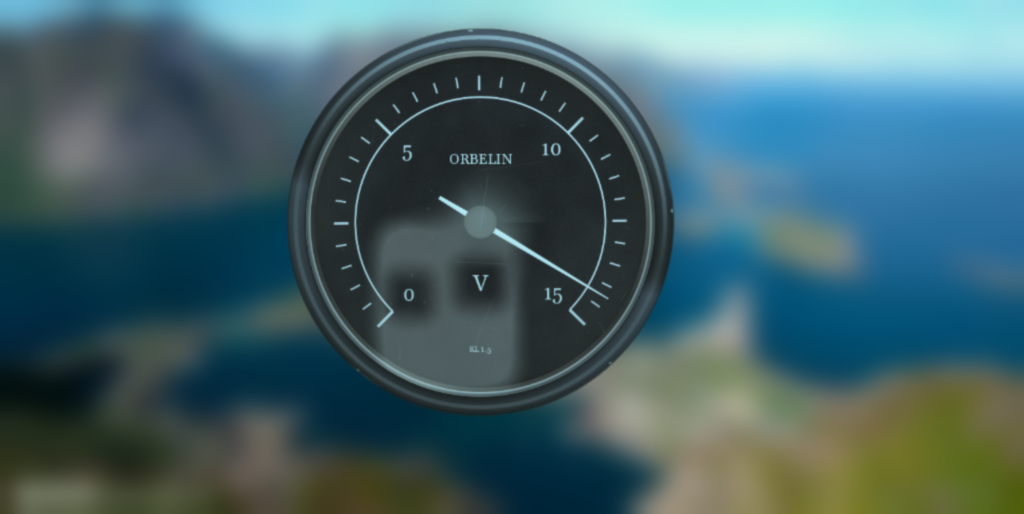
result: 14.25 V
